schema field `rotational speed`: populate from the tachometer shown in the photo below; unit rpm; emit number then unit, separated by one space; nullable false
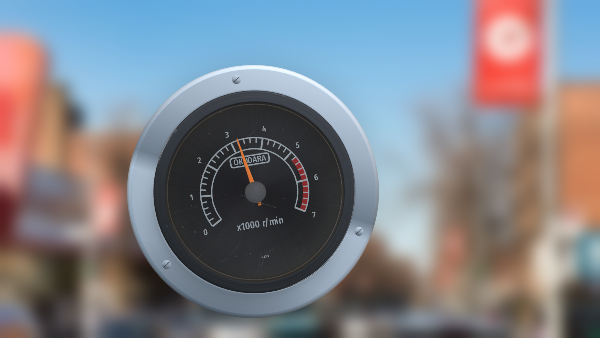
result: 3200 rpm
